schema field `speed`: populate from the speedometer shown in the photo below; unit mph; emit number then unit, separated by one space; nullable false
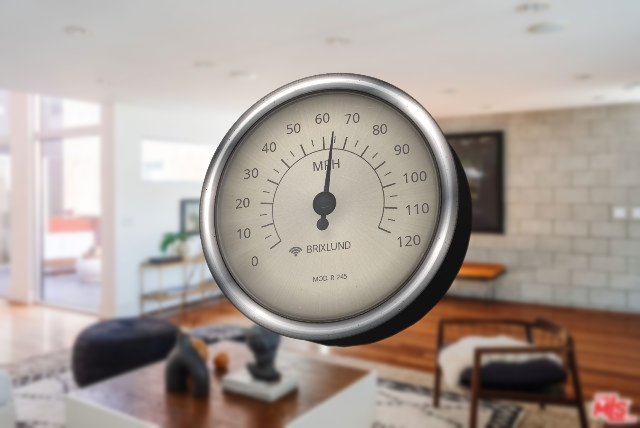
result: 65 mph
